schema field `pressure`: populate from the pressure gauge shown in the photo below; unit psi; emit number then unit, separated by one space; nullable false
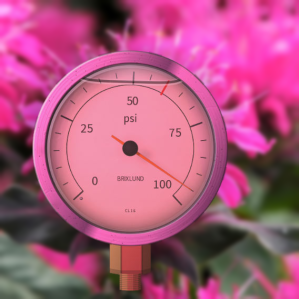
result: 95 psi
